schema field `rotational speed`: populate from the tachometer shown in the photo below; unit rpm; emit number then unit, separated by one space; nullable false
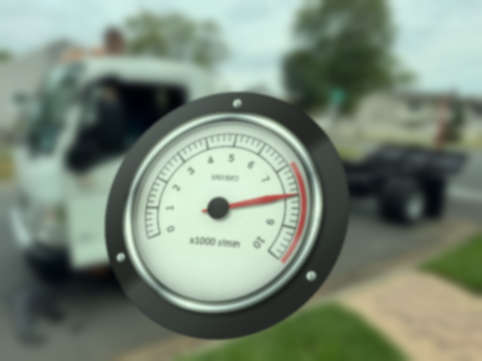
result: 8000 rpm
